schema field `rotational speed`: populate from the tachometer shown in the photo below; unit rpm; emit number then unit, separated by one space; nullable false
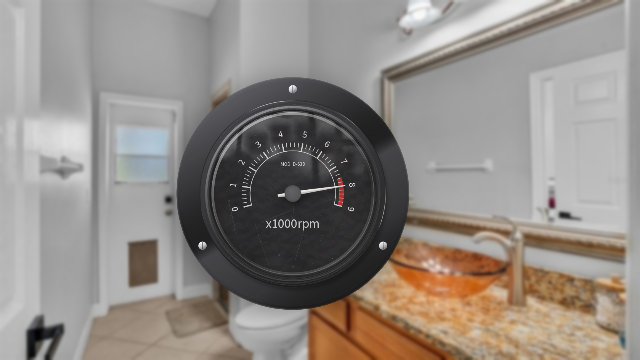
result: 8000 rpm
